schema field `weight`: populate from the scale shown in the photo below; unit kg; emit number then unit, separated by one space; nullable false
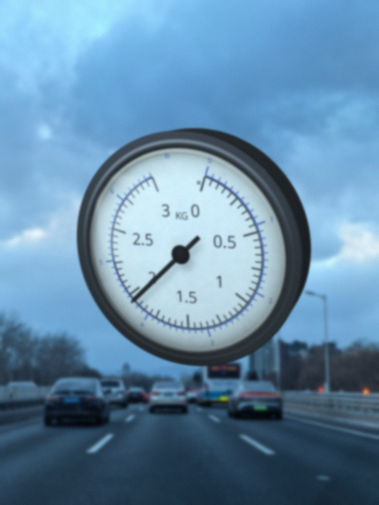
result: 1.95 kg
